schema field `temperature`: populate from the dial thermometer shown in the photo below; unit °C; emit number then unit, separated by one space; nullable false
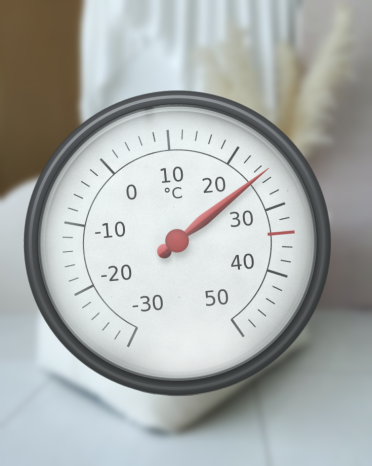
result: 25 °C
